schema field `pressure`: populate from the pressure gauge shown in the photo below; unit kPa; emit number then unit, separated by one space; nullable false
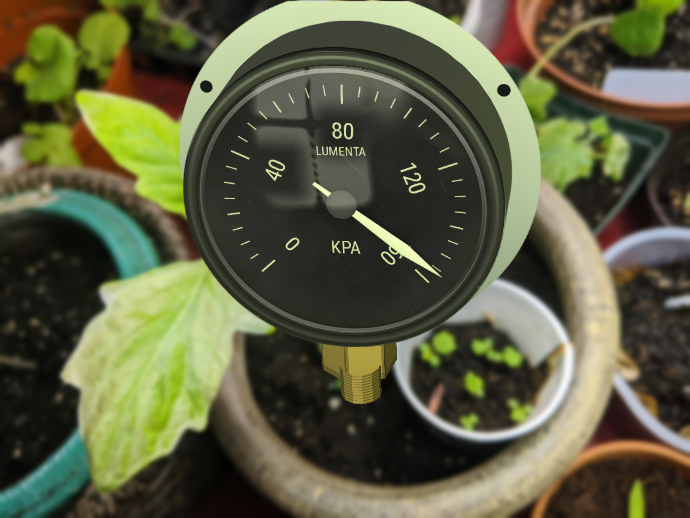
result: 155 kPa
